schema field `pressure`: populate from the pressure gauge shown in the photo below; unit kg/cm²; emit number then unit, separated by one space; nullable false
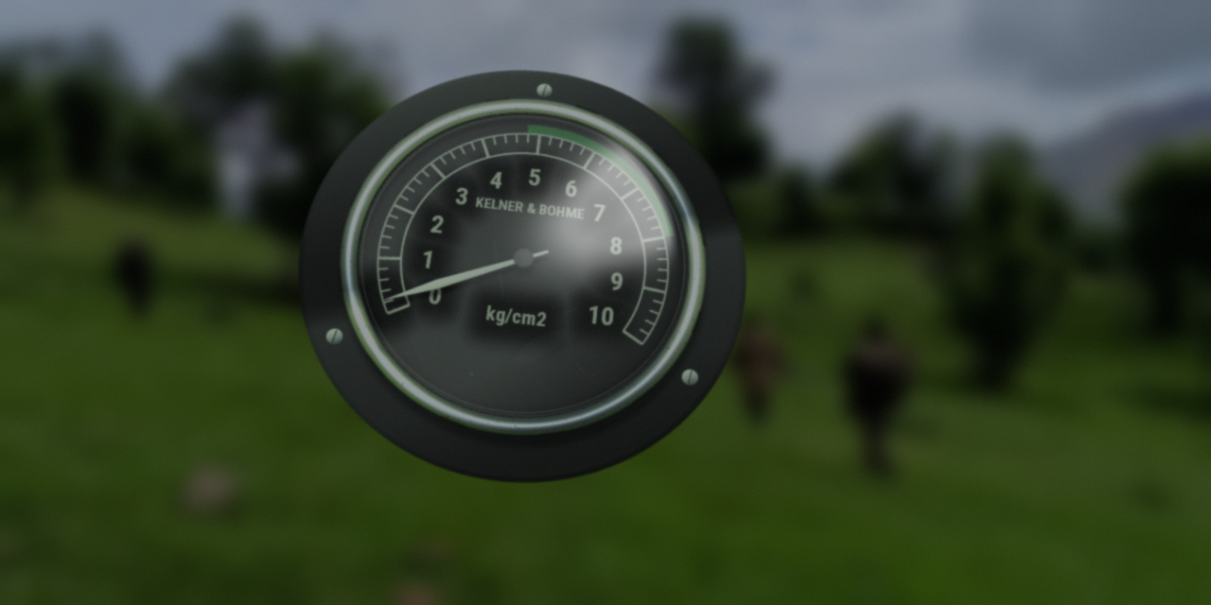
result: 0.2 kg/cm²
